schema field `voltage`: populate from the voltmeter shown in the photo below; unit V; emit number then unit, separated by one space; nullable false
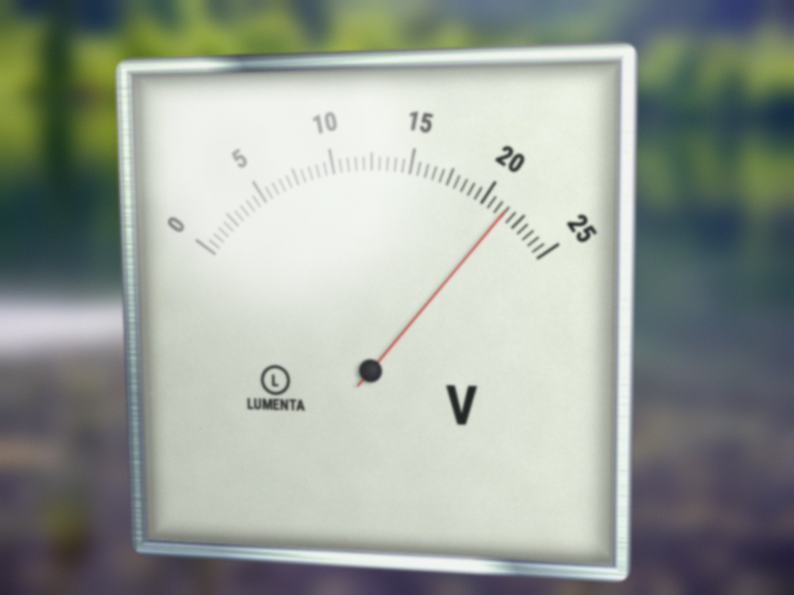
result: 21.5 V
